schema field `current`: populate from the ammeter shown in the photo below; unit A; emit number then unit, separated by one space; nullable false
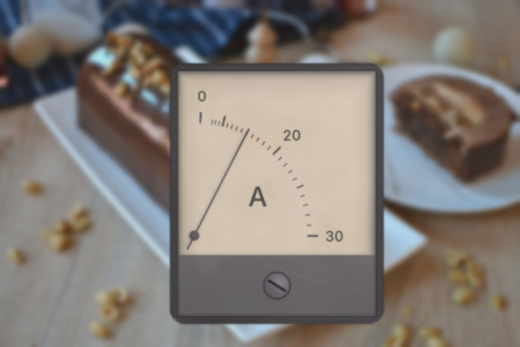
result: 15 A
